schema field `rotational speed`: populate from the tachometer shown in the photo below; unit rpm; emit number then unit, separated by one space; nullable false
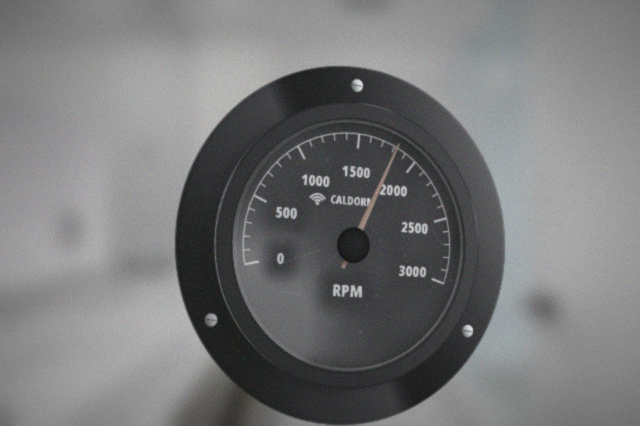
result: 1800 rpm
